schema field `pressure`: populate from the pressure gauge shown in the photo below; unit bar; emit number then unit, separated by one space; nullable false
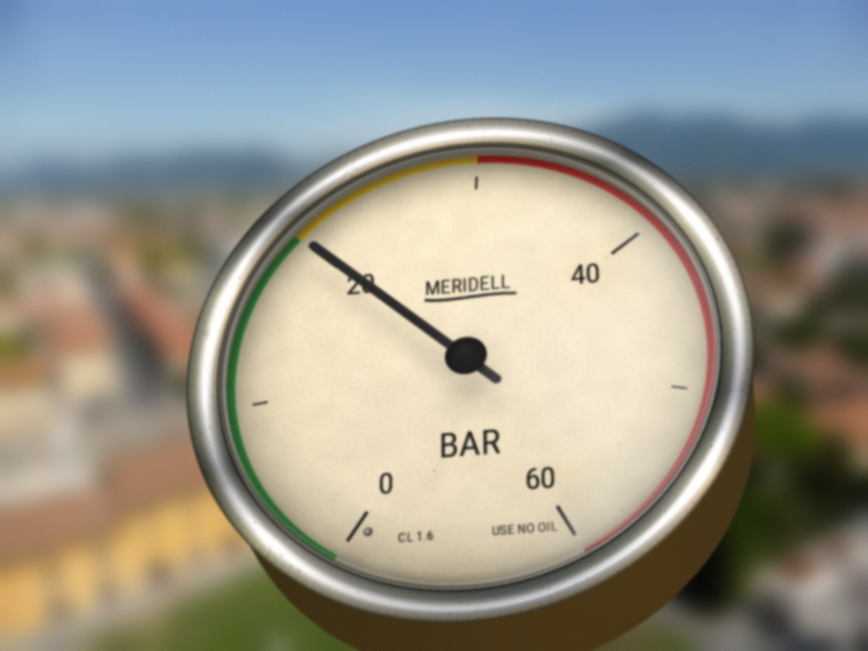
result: 20 bar
